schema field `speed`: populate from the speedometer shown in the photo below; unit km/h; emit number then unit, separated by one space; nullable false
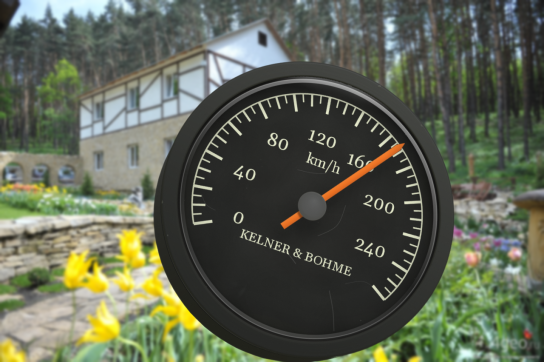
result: 167.5 km/h
